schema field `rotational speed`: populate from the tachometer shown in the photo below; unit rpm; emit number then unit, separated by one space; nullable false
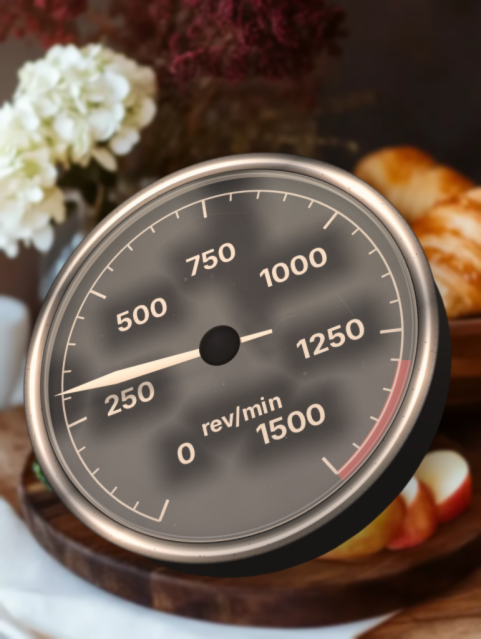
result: 300 rpm
